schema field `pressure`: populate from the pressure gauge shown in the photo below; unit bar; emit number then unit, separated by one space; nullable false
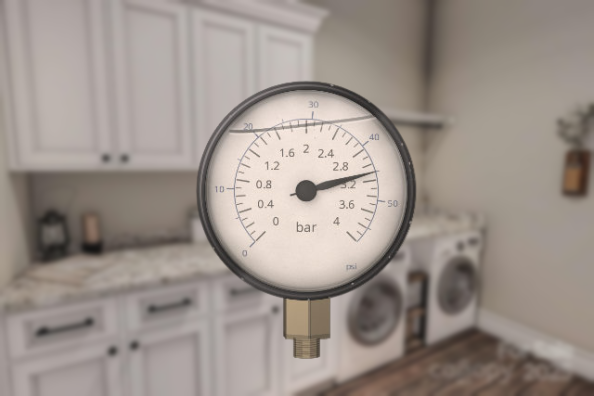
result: 3.1 bar
